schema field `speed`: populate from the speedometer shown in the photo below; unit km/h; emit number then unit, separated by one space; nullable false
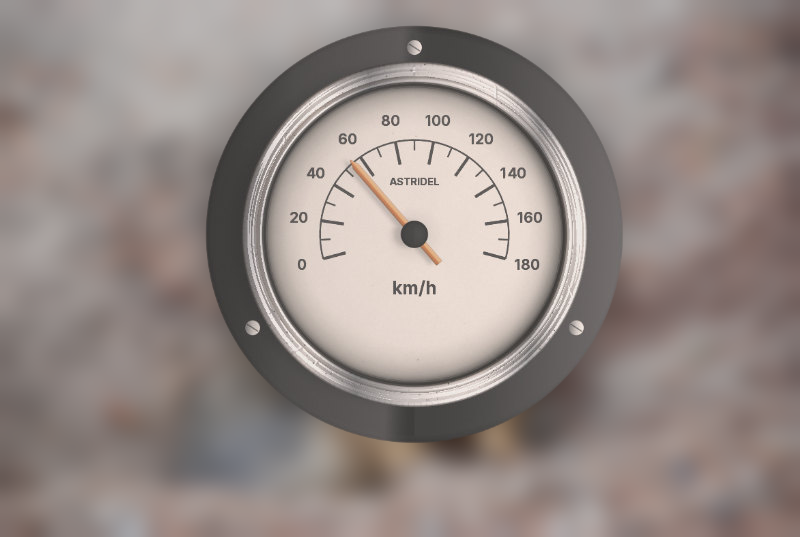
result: 55 km/h
